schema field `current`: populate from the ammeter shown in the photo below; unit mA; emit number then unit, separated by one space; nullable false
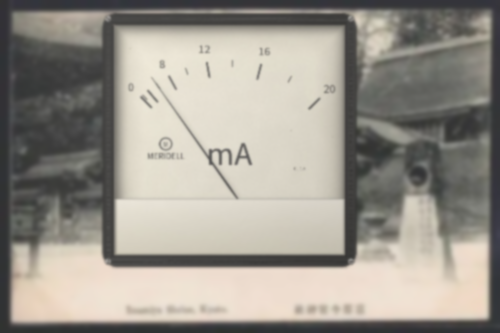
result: 6 mA
